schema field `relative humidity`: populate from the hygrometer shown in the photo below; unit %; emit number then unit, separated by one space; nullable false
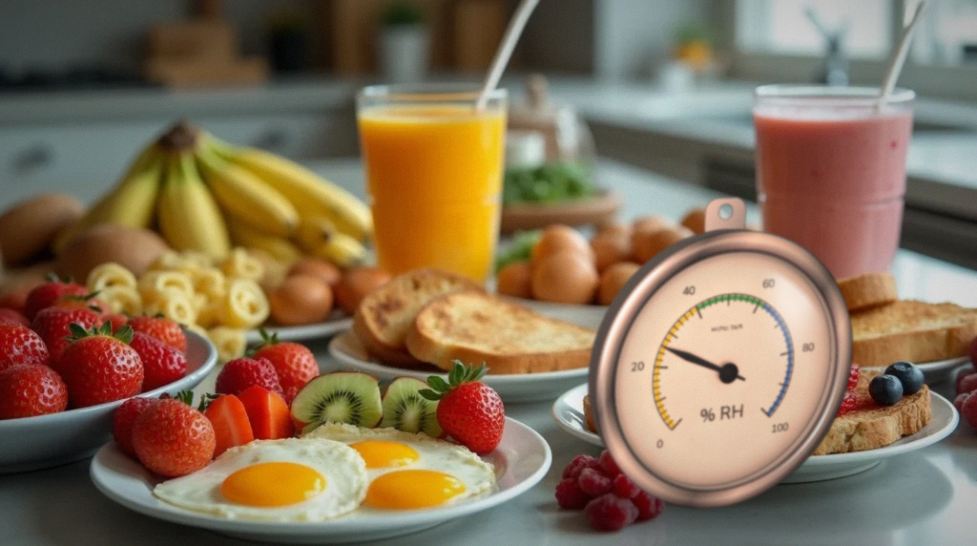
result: 26 %
